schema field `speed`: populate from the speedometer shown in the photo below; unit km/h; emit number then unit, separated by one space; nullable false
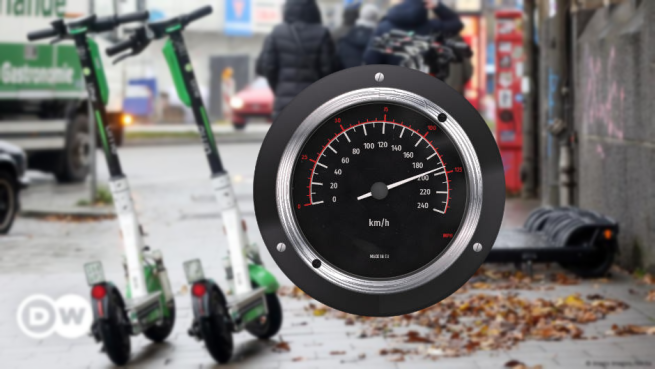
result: 195 km/h
